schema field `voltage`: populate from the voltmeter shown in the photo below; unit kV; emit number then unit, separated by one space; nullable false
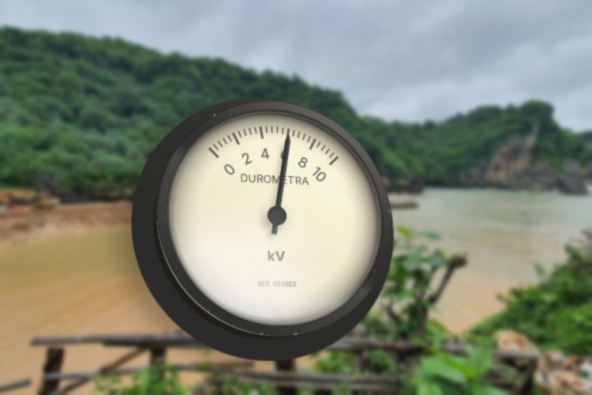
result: 6 kV
